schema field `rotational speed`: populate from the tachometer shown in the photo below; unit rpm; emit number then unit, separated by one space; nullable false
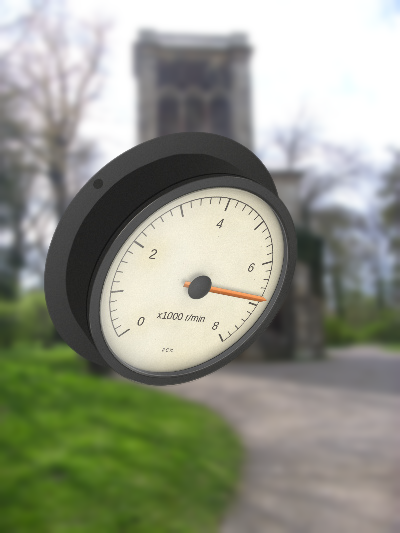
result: 6800 rpm
